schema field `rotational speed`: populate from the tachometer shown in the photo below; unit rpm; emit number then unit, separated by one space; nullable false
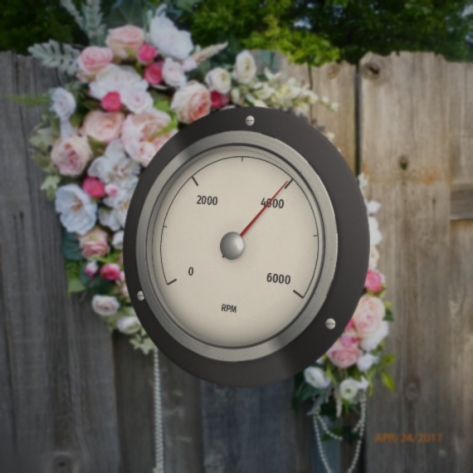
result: 4000 rpm
